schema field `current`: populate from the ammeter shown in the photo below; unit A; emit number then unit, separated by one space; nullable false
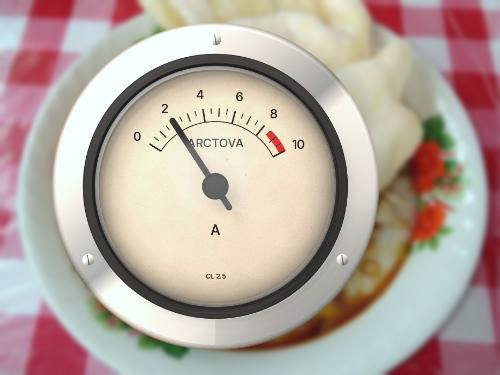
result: 2 A
